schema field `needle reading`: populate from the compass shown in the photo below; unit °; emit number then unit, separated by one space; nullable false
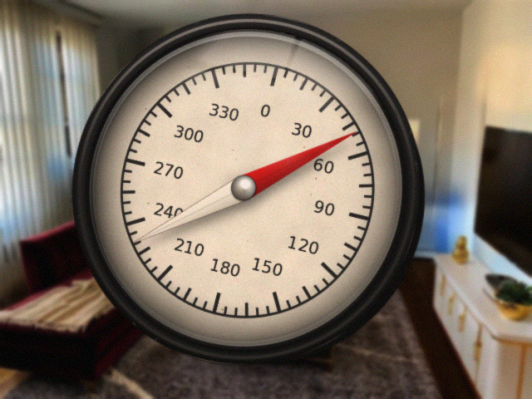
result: 50 °
